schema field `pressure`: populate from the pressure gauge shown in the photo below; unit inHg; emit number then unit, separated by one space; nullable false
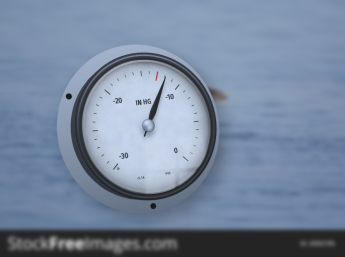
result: -12 inHg
